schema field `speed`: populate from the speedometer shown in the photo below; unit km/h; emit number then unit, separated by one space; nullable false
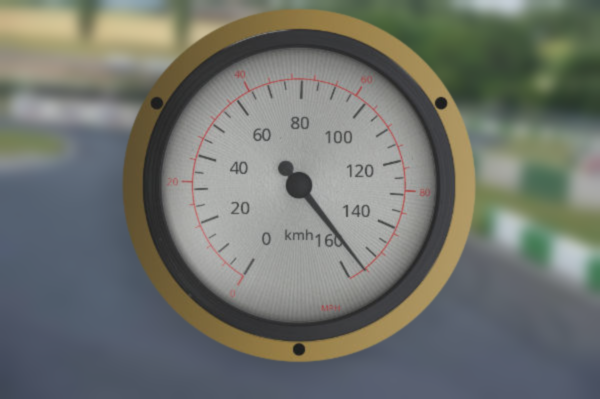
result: 155 km/h
